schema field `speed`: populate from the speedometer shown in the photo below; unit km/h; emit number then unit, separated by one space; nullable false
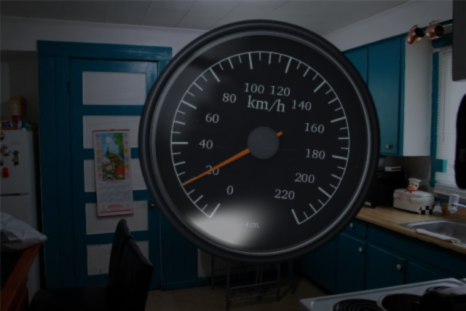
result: 20 km/h
